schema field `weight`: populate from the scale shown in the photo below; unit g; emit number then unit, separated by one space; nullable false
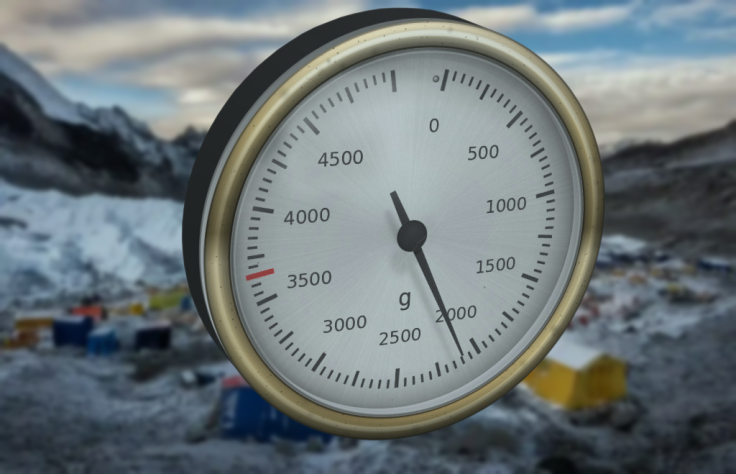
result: 2100 g
